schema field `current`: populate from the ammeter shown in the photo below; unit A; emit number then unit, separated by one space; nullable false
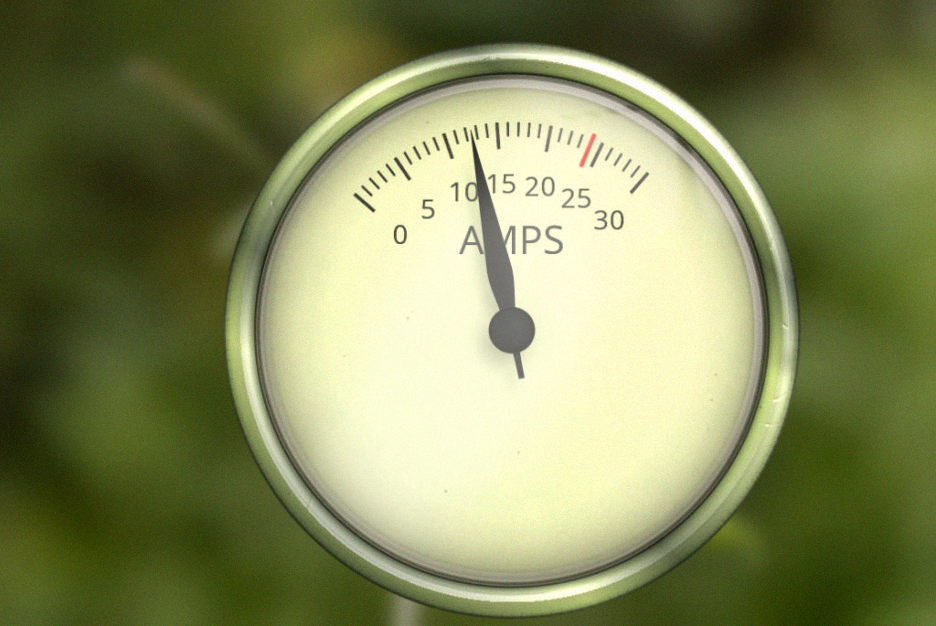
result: 12.5 A
